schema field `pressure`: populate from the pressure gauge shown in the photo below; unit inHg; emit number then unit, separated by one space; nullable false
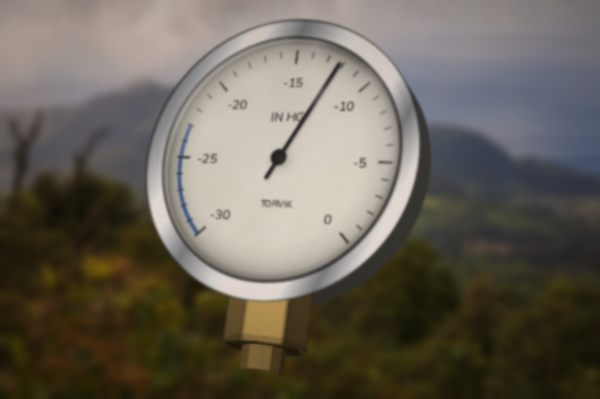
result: -12 inHg
